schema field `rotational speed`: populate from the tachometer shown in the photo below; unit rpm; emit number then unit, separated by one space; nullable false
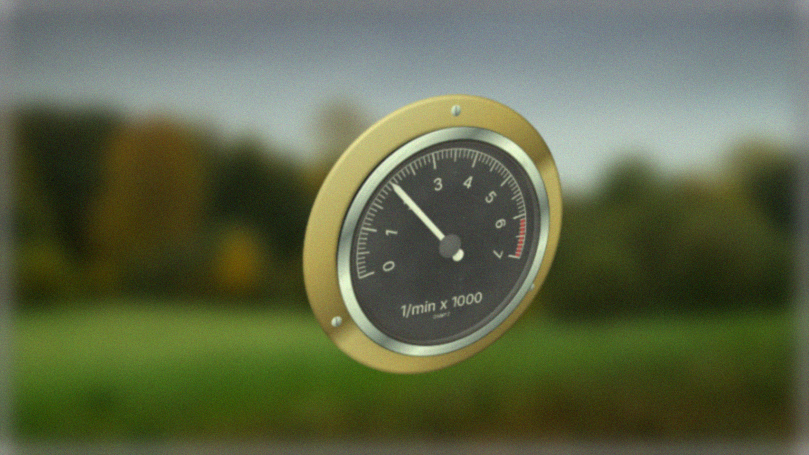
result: 2000 rpm
